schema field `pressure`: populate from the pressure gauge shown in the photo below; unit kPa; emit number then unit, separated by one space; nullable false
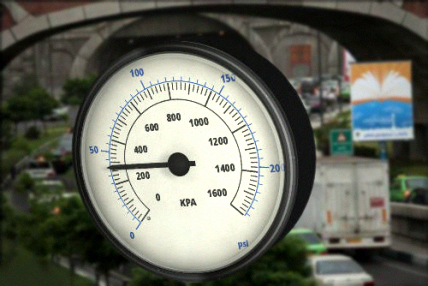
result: 280 kPa
